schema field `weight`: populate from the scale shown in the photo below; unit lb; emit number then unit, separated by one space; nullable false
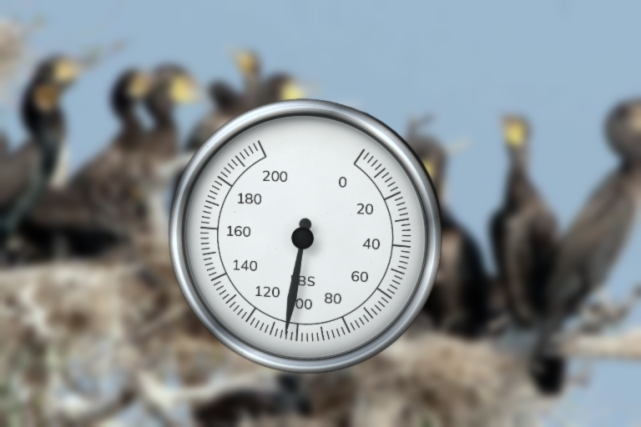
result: 104 lb
